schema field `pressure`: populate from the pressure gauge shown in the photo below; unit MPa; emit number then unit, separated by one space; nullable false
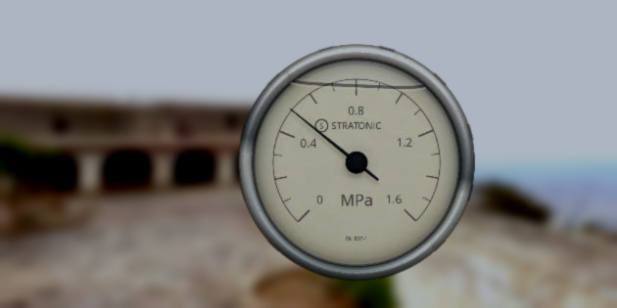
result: 0.5 MPa
